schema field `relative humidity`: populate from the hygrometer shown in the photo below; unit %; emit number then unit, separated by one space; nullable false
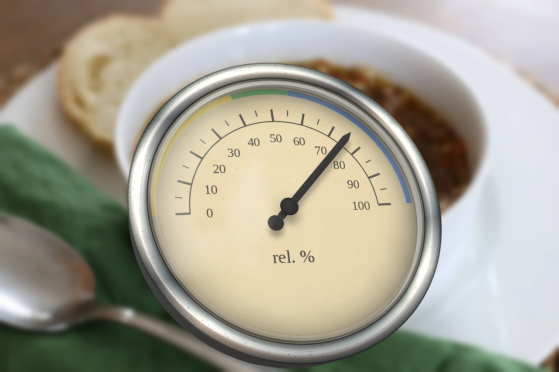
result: 75 %
